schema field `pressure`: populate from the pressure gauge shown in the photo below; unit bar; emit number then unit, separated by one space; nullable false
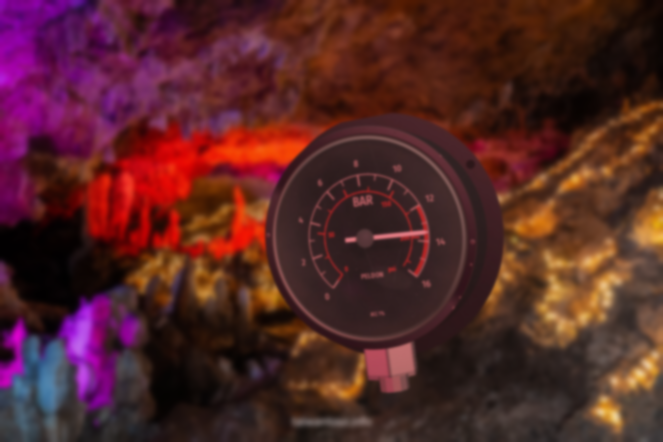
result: 13.5 bar
